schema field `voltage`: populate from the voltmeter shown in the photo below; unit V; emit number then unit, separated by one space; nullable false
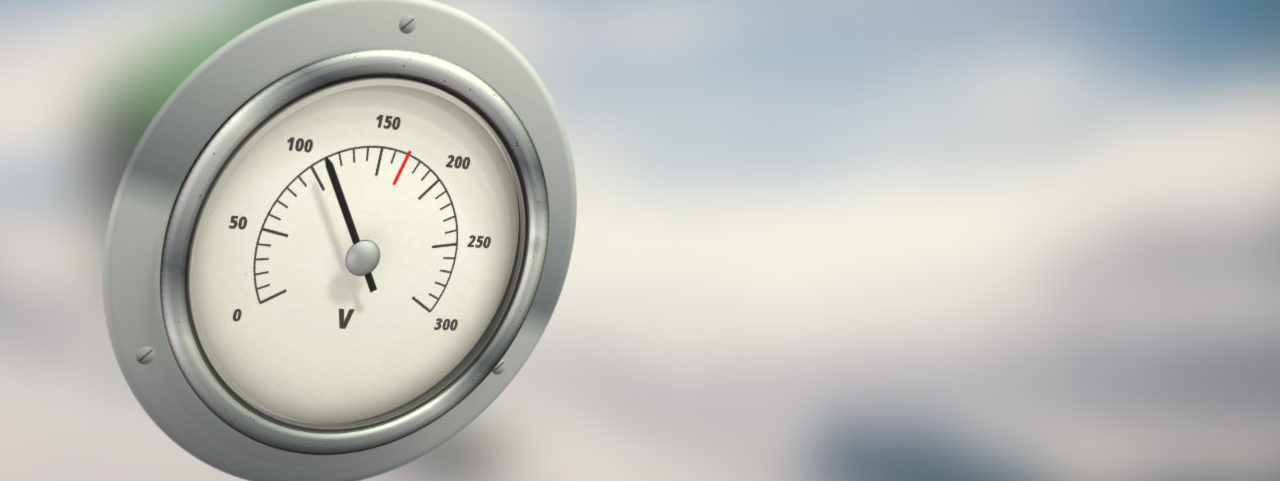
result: 110 V
